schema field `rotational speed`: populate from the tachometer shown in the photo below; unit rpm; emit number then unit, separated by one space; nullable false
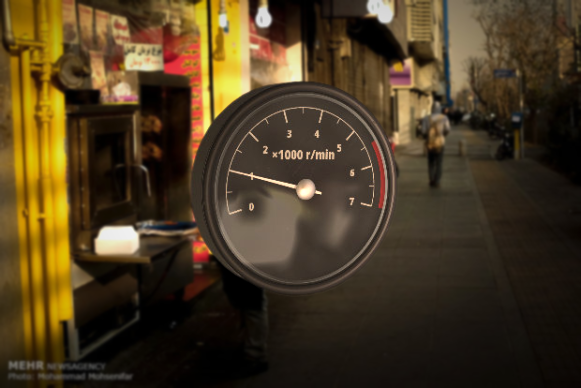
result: 1000 rpm
